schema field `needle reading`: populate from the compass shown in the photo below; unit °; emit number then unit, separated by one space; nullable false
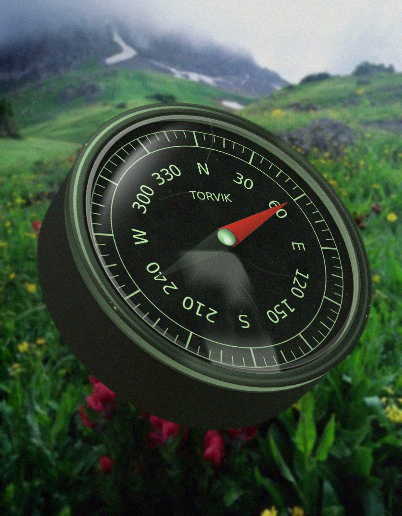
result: 60 °
